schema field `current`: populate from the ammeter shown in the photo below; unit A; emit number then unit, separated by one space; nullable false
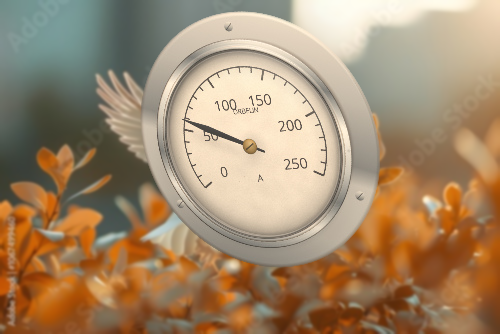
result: 60 A
